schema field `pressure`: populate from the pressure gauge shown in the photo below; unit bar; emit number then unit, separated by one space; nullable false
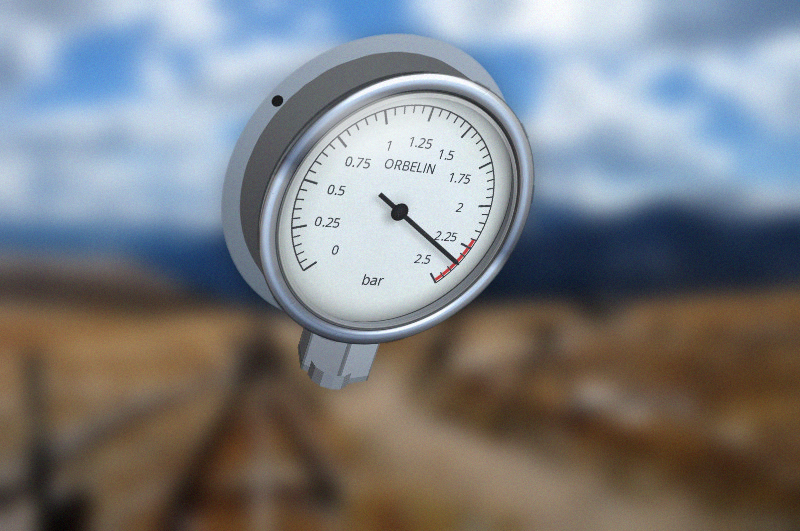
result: 2.35 bar
